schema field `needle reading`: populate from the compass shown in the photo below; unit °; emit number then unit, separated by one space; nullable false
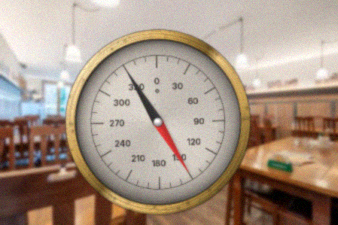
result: 150 °
